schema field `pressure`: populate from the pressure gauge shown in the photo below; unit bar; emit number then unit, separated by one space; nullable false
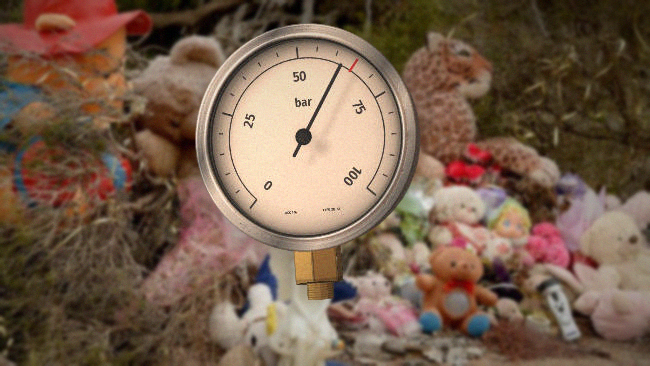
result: 62.5 bar
